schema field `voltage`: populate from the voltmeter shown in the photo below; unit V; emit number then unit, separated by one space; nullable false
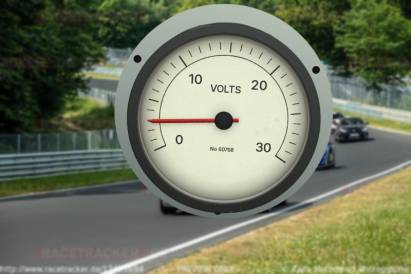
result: 3 V
